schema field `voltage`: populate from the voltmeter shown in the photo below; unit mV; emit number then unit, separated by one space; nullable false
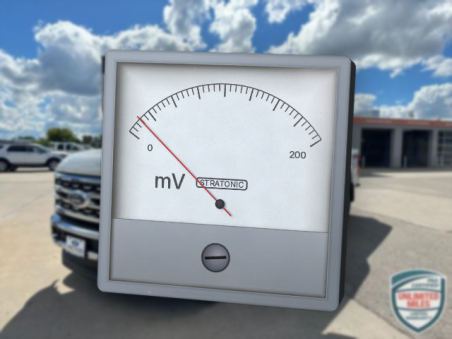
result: 15 mV
